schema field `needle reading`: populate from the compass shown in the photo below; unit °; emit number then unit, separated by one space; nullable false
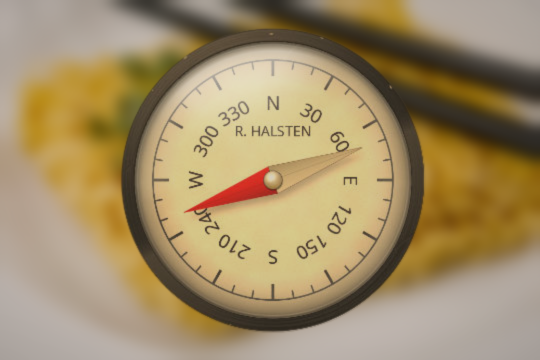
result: 250 °
